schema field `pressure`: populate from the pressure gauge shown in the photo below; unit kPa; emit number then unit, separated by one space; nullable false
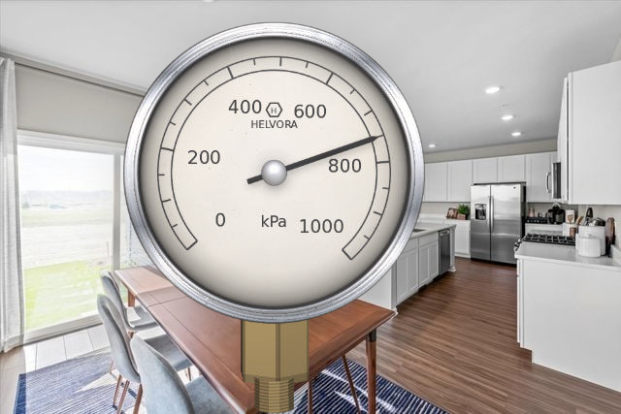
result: 750 kPa
